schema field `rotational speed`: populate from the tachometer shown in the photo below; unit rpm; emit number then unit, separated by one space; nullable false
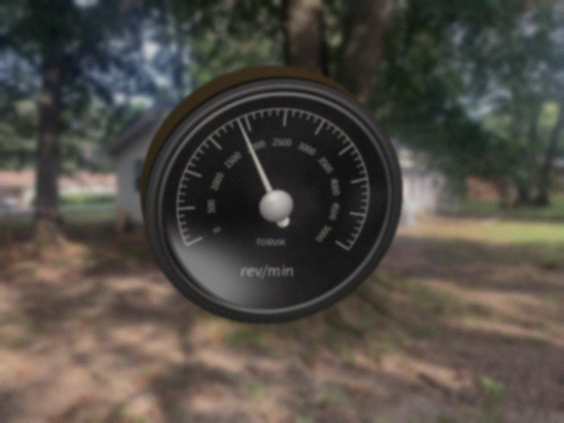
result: 1900 rpm
